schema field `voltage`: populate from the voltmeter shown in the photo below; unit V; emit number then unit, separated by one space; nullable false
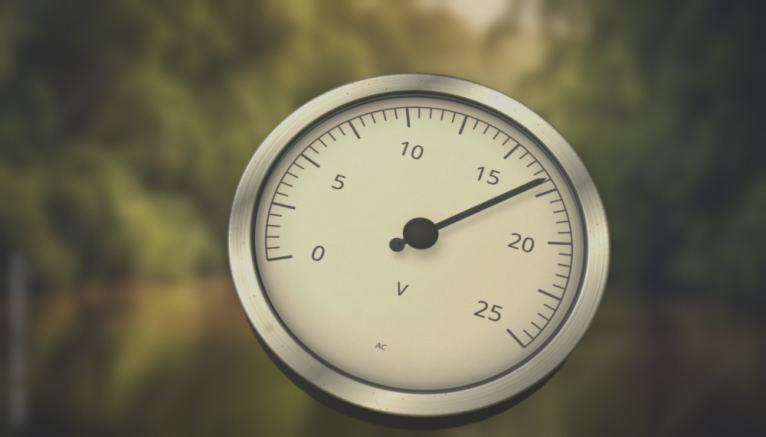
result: 17 V
